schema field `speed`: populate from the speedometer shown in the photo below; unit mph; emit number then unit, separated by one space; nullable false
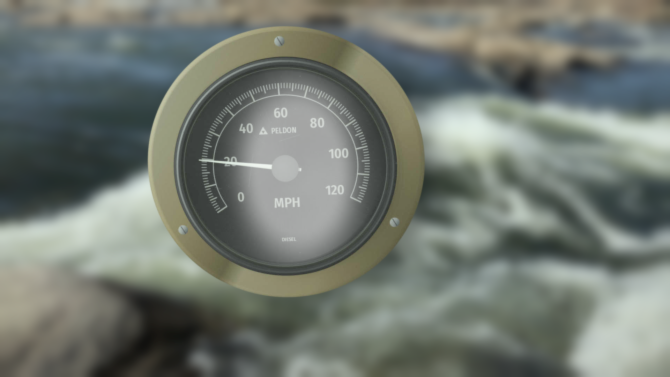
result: 20 mph
